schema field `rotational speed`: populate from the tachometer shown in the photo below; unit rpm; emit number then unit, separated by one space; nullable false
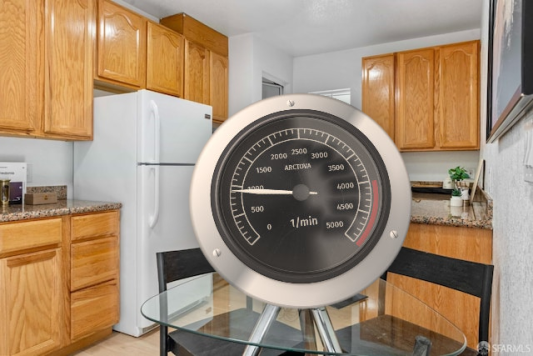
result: 900 rpm
